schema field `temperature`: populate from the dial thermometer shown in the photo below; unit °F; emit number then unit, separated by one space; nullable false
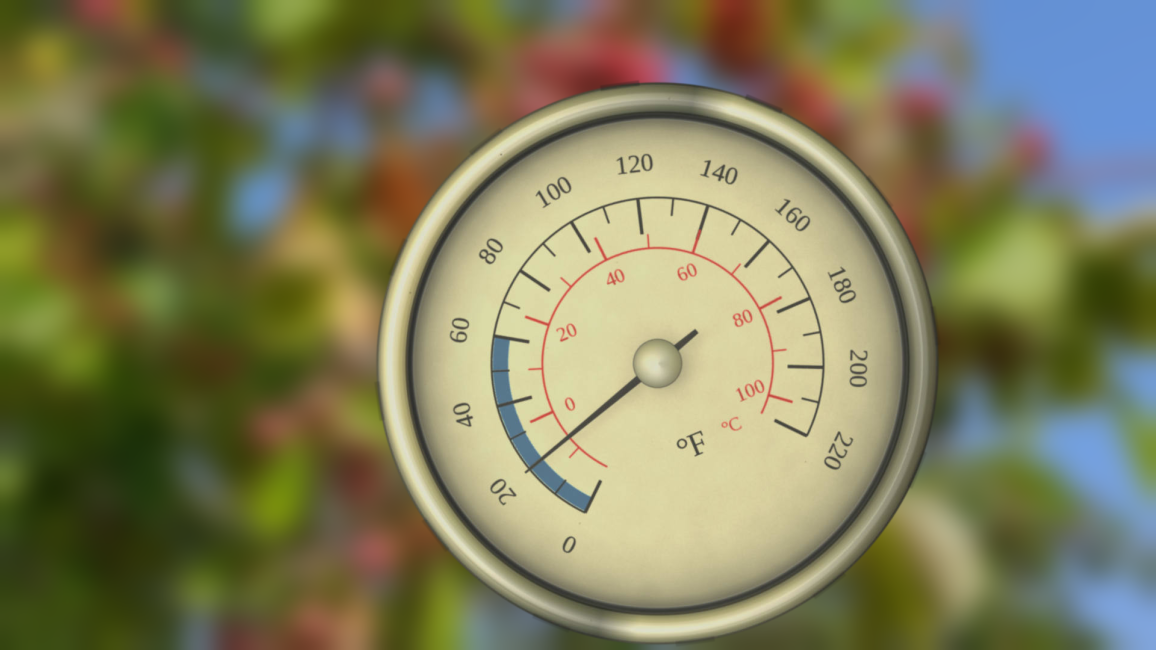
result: 20 °F
